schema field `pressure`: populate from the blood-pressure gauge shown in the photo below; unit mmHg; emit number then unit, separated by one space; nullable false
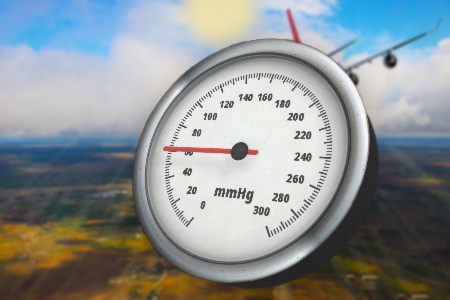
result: 60 mmHg
